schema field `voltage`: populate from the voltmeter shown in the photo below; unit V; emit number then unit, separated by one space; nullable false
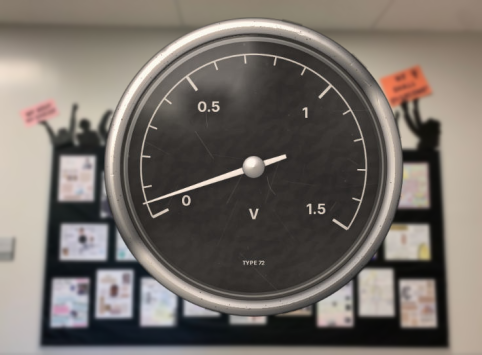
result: 0.05 V
